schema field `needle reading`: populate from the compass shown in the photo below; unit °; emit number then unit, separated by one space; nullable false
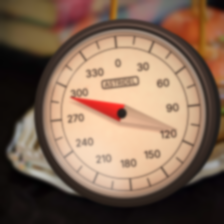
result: 292.5 °
